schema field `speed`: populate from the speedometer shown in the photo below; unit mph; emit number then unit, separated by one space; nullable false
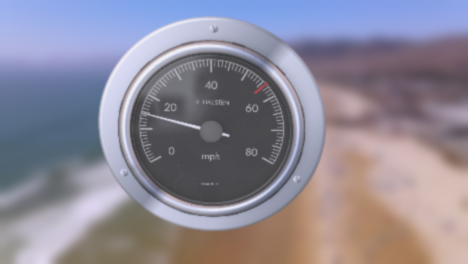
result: 15 mph
